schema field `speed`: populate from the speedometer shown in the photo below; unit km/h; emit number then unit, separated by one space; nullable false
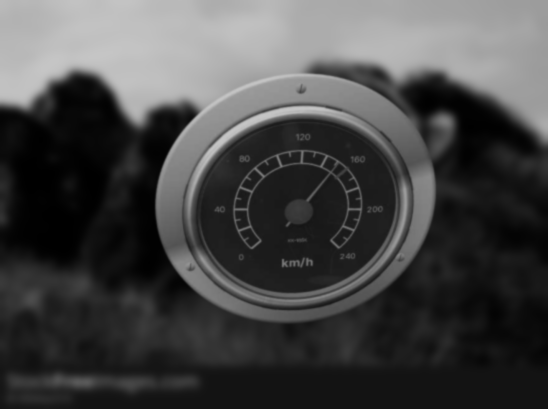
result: 150 km/h
